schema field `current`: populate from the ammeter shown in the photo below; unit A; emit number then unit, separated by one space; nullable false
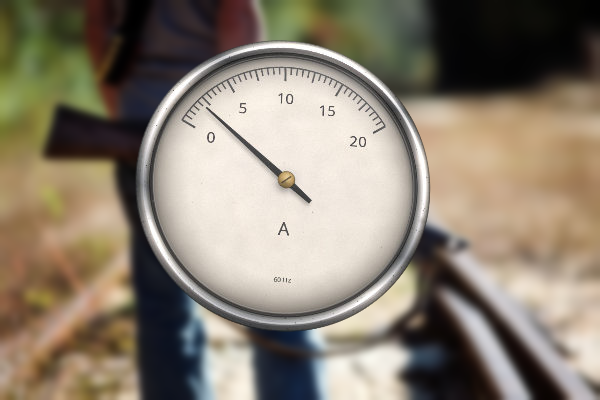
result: 2 A
